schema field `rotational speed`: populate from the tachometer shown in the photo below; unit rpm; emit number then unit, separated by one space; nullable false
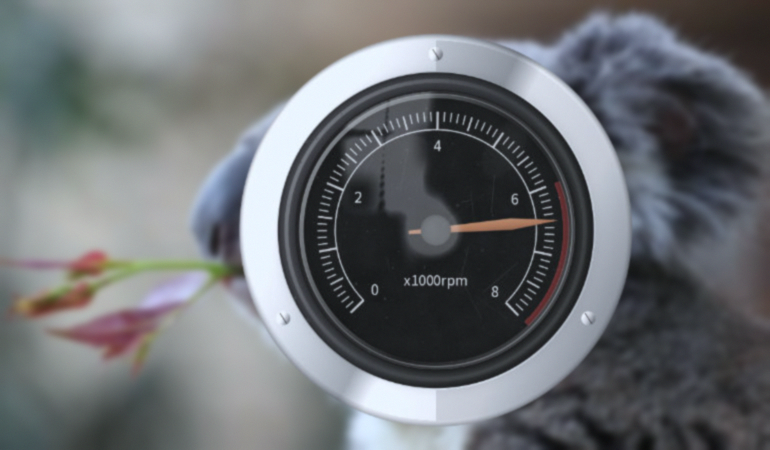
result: 6500 rpm
